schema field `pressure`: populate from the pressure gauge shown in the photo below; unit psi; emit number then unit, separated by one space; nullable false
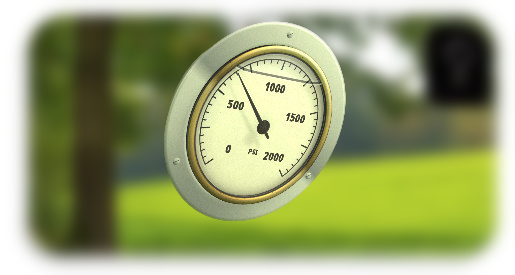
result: 650 psi
